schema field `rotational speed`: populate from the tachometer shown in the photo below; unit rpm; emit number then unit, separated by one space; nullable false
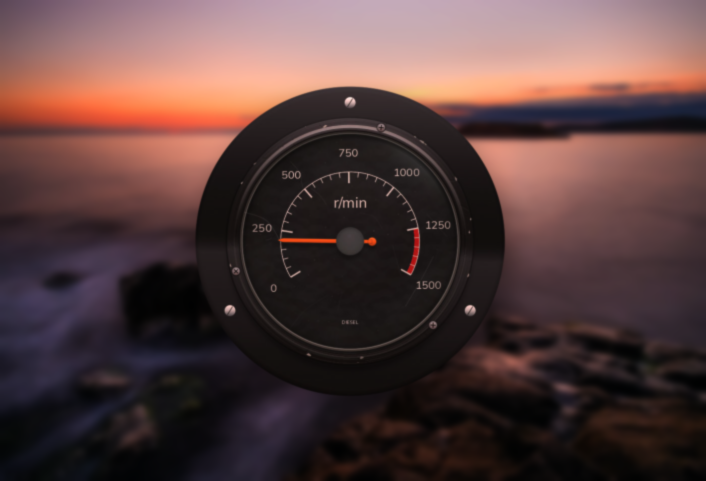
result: 200 rpm
